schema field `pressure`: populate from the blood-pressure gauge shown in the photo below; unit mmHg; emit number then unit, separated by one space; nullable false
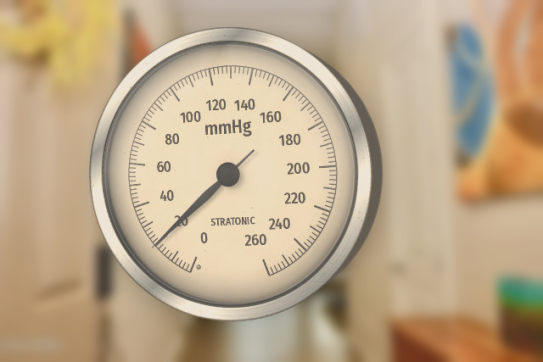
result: 20 mmHg
